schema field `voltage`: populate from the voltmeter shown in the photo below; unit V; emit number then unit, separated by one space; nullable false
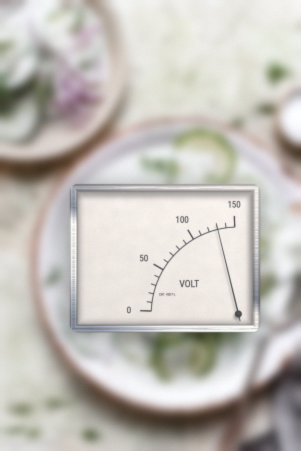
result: 130 V
